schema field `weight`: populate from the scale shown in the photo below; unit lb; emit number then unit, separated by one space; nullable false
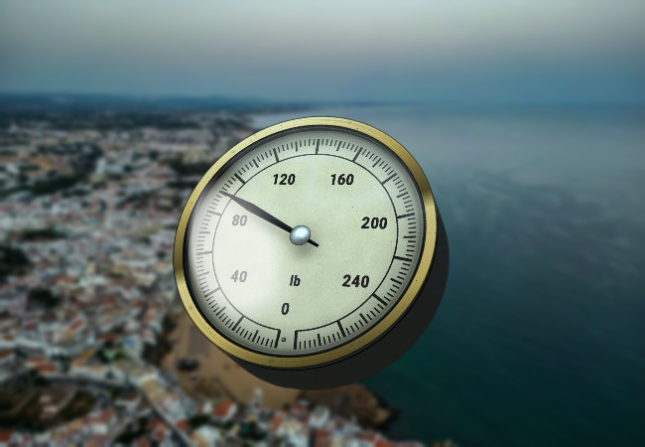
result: 90 lb
